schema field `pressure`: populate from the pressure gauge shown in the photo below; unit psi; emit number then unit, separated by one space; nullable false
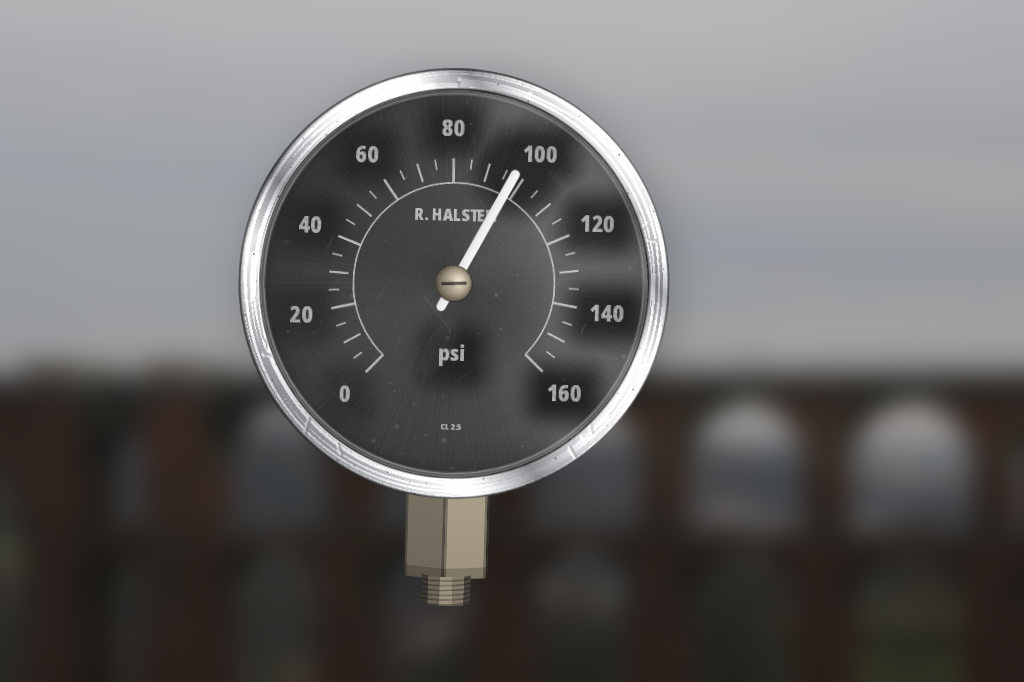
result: 97.5 psi
